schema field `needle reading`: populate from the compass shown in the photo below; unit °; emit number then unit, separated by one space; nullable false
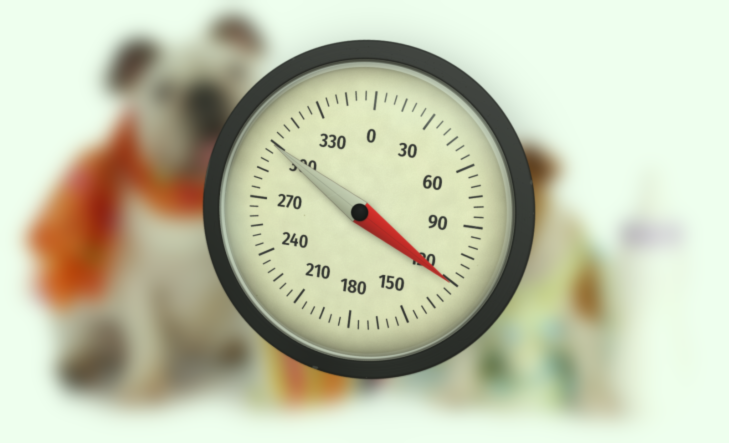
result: 120 °
